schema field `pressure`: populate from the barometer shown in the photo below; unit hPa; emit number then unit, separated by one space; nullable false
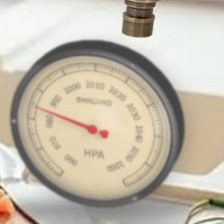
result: 985 hPa
